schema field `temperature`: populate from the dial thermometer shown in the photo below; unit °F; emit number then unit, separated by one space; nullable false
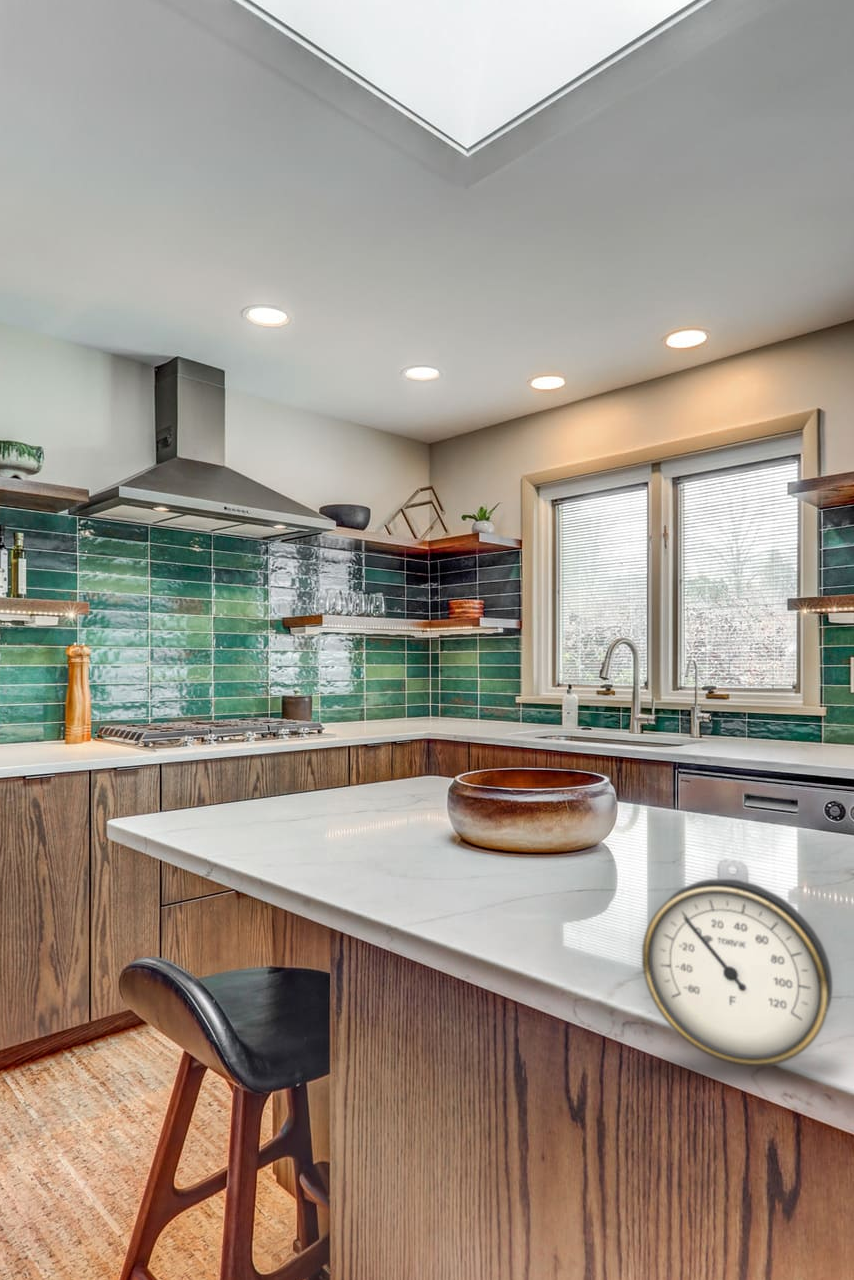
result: 0 °F
